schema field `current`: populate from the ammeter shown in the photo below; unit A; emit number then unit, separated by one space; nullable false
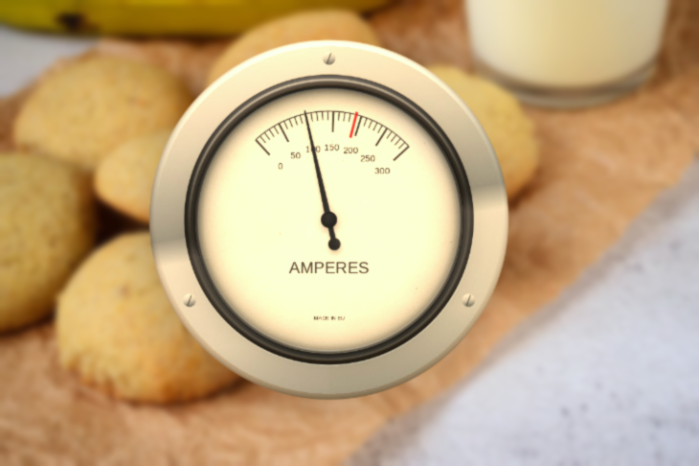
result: 100 A
